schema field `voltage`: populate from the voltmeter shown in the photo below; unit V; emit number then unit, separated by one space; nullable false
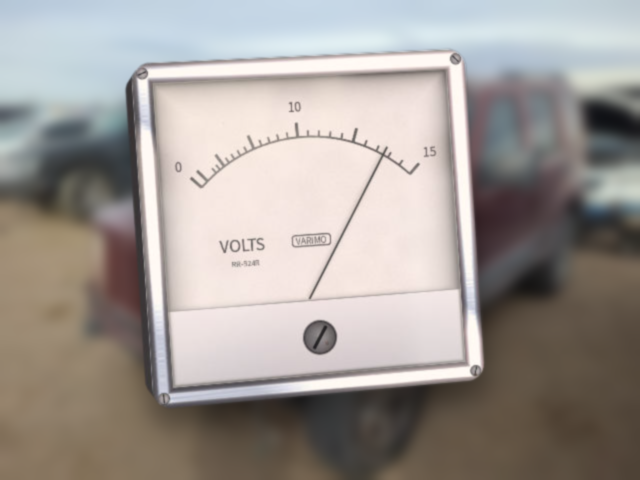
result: 13.75 V
